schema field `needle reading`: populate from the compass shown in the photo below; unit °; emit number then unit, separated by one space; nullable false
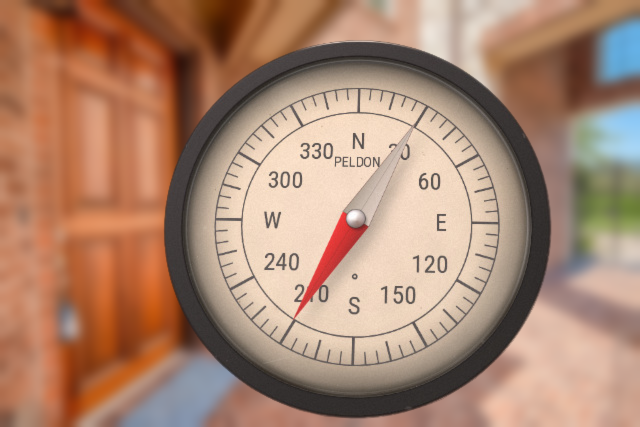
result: 210 °
